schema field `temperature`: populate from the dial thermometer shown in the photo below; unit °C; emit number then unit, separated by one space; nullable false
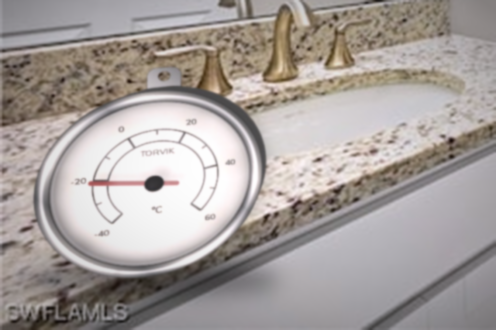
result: -20 °C
